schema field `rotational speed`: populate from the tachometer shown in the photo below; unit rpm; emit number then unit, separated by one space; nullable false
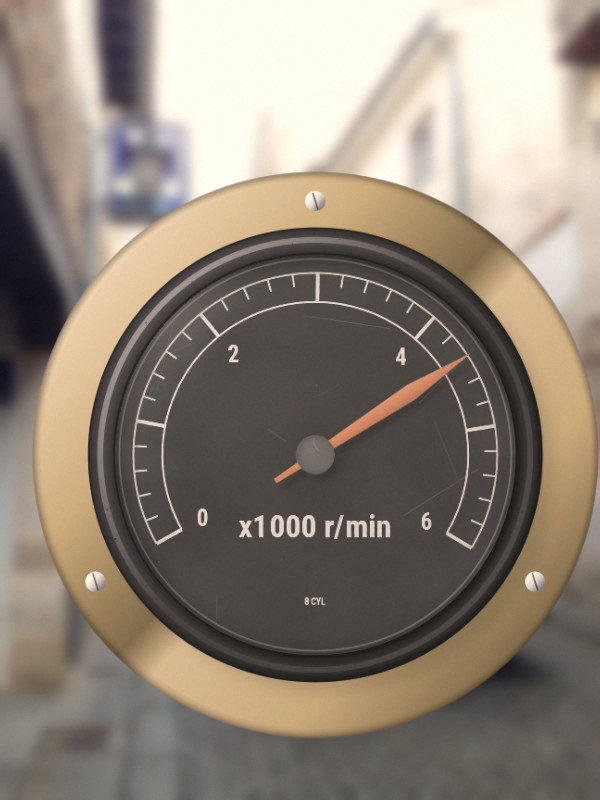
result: 4400 rpm
